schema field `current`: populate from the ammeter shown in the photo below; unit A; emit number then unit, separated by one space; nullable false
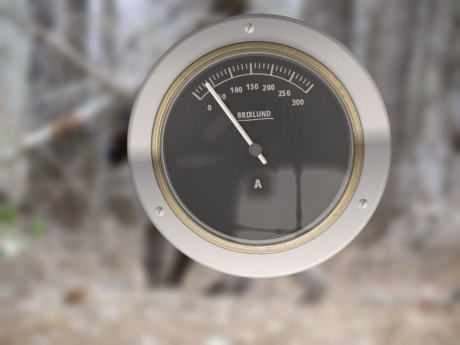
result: 40 A
